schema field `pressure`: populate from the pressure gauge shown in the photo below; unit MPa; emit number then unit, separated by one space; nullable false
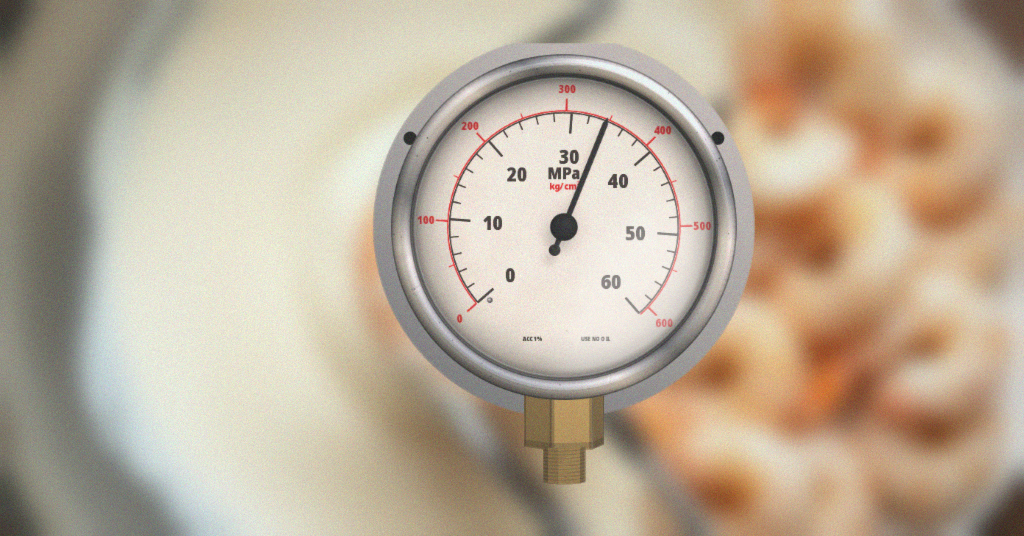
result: 34 MPa
